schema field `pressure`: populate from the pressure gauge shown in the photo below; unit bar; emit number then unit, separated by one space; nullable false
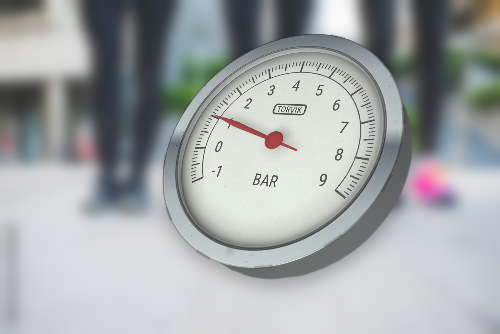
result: 1 bar
